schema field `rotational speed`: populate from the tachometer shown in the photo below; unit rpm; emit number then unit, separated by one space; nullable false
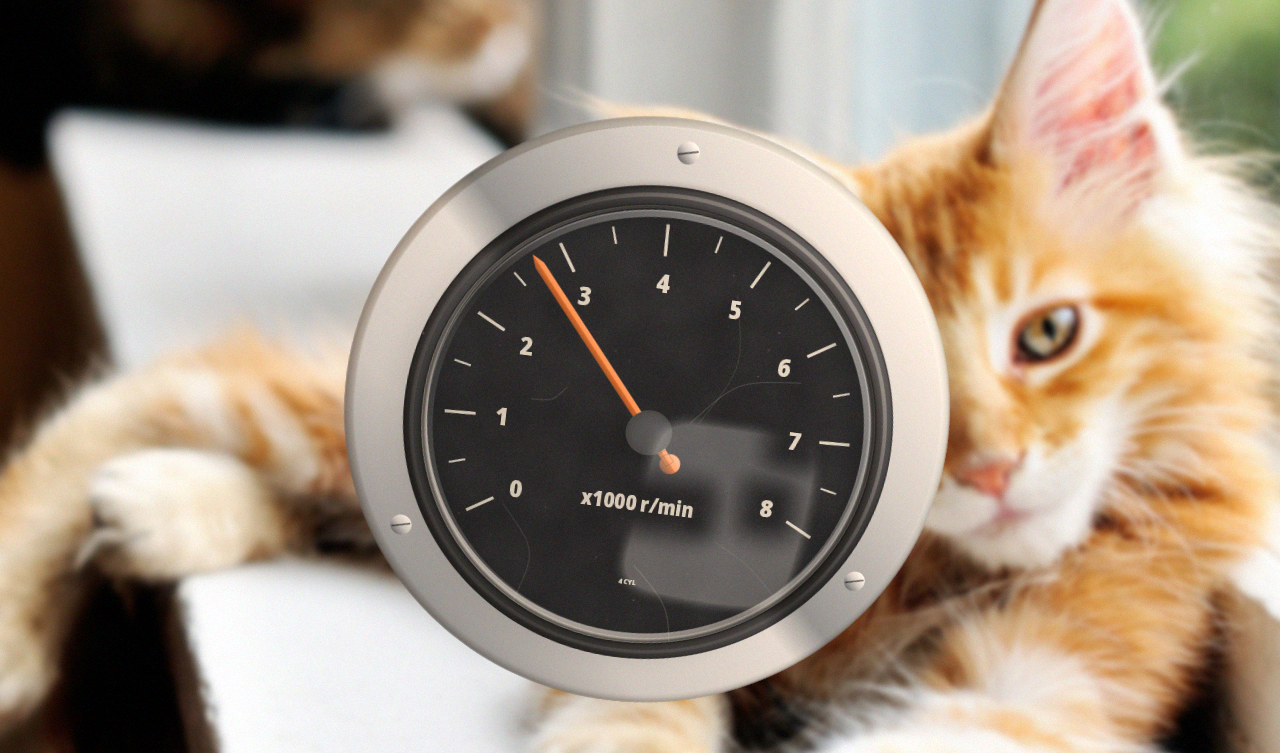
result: 2750 rpm
